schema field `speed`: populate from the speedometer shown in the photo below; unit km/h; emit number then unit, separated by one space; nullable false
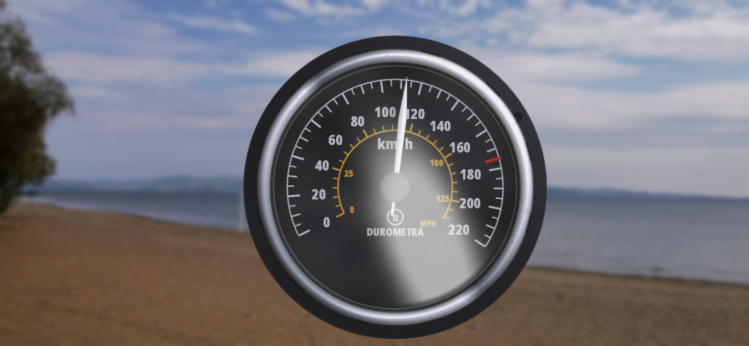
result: 112.5 km/h
